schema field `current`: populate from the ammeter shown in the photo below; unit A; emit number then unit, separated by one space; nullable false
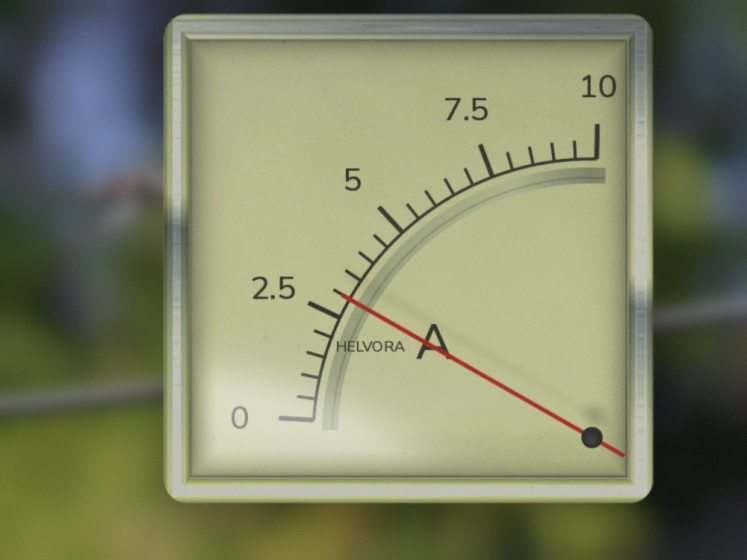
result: 3 A
